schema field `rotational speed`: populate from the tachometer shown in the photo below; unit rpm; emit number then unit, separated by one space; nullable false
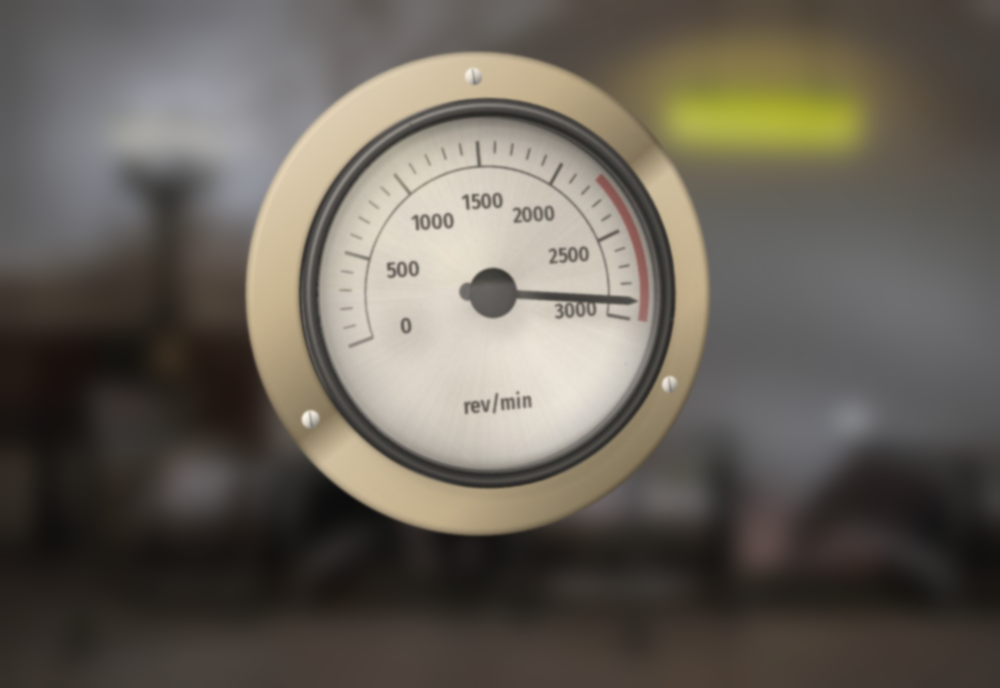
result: 2900 rpm
